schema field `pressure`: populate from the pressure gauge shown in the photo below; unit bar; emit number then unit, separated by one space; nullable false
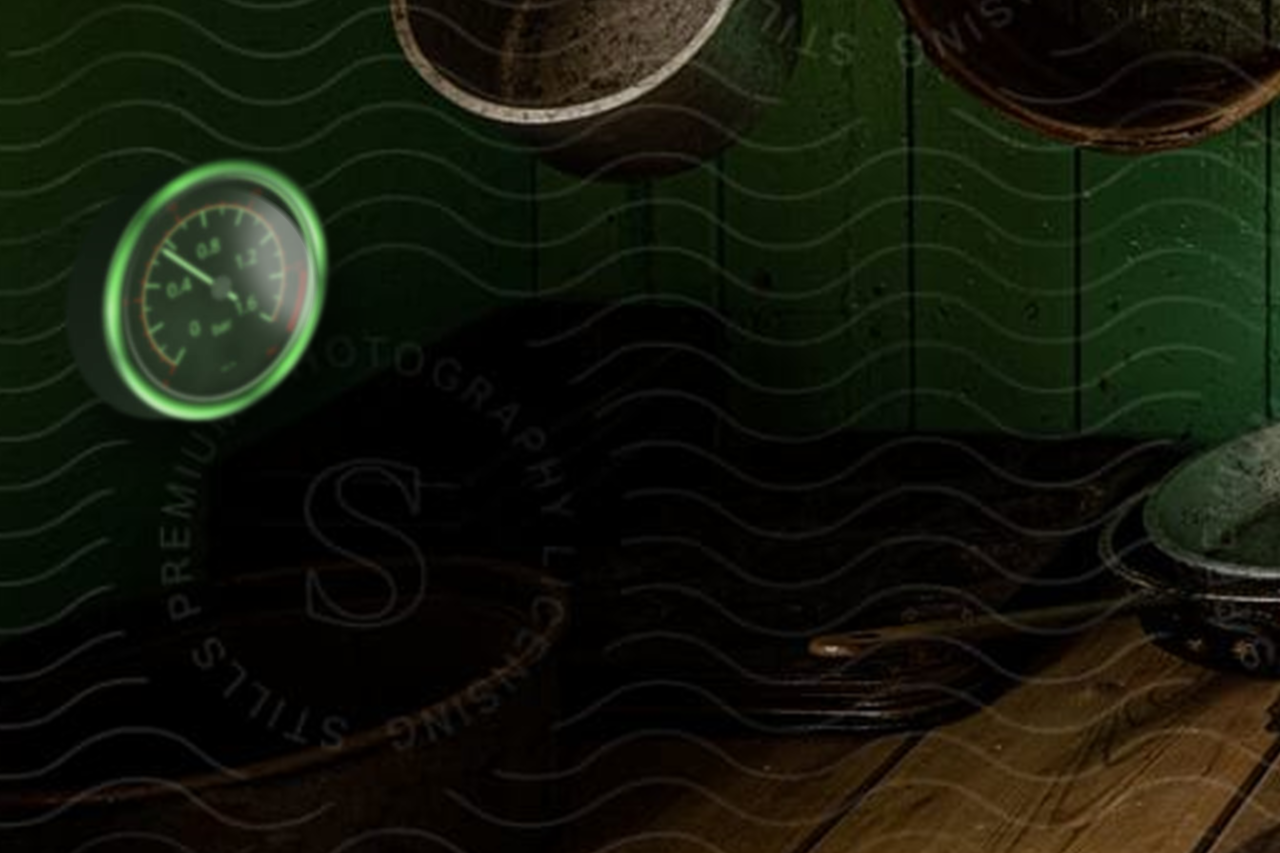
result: 0.55 bar
